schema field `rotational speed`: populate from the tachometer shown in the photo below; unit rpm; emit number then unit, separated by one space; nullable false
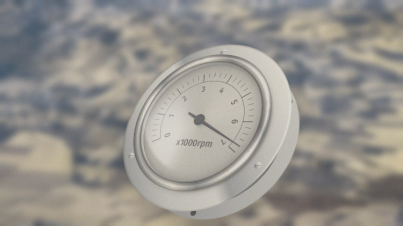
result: 6800 rpm
